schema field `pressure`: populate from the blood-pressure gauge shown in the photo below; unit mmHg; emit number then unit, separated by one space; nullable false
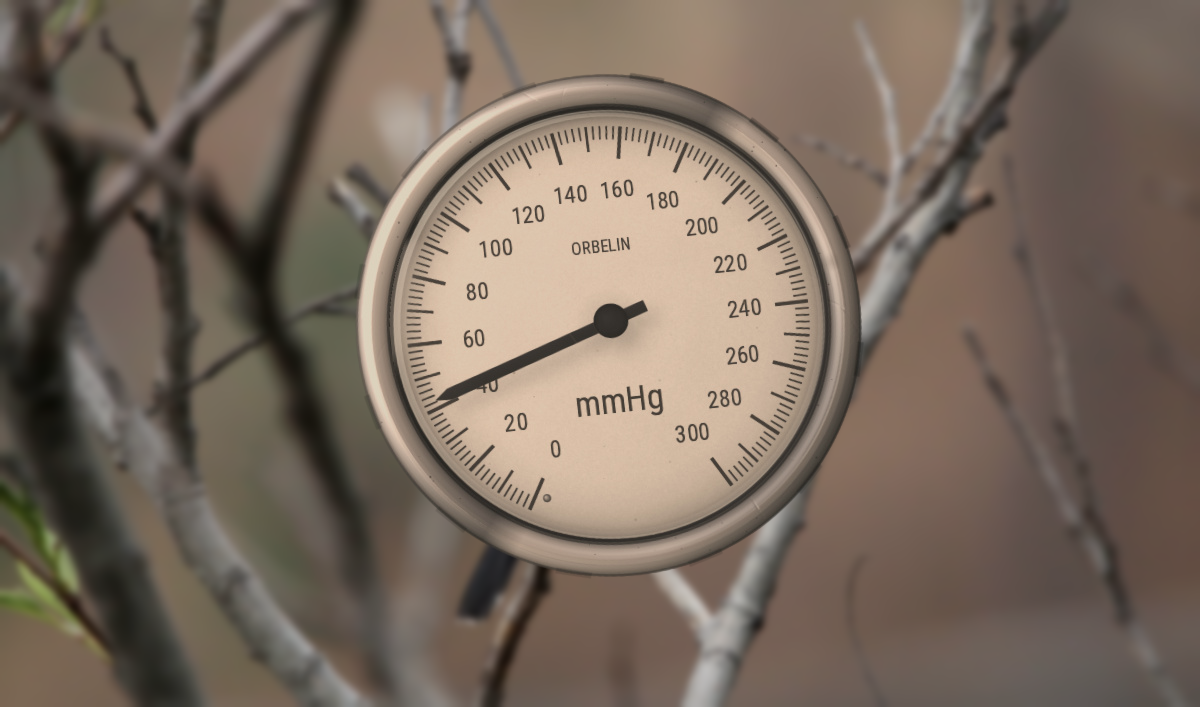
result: 42 mmHg
